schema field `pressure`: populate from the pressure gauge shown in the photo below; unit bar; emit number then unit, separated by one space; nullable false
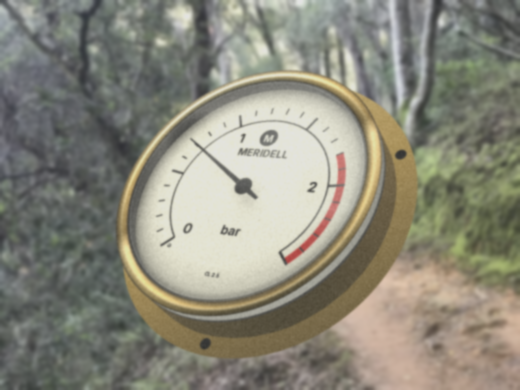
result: 0.7 bar
